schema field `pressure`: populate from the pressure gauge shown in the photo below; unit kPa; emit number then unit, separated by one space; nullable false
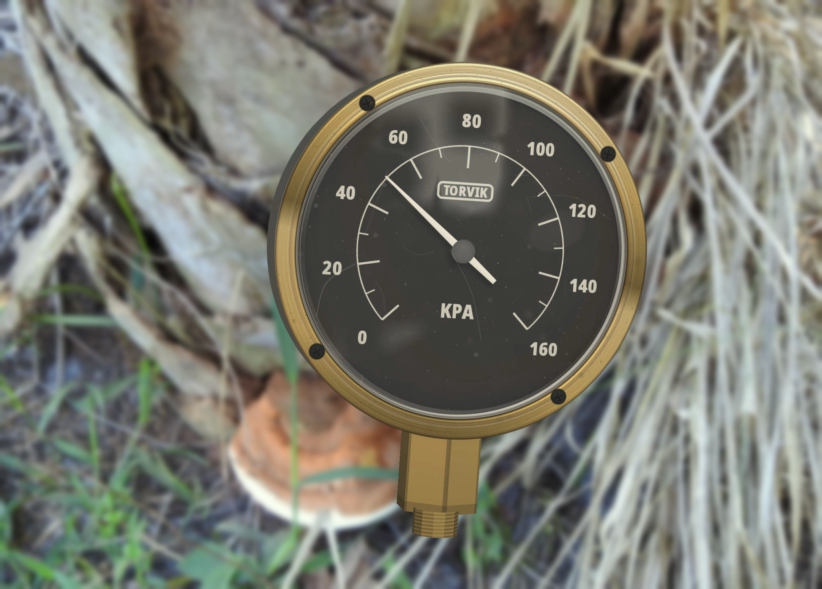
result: 50 kPa
